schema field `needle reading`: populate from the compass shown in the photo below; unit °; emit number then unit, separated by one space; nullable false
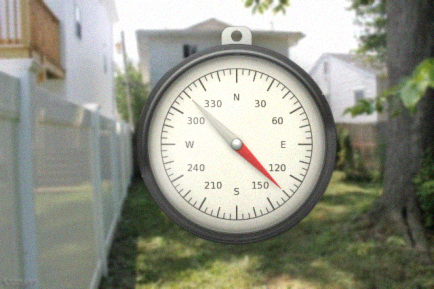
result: 135 °
